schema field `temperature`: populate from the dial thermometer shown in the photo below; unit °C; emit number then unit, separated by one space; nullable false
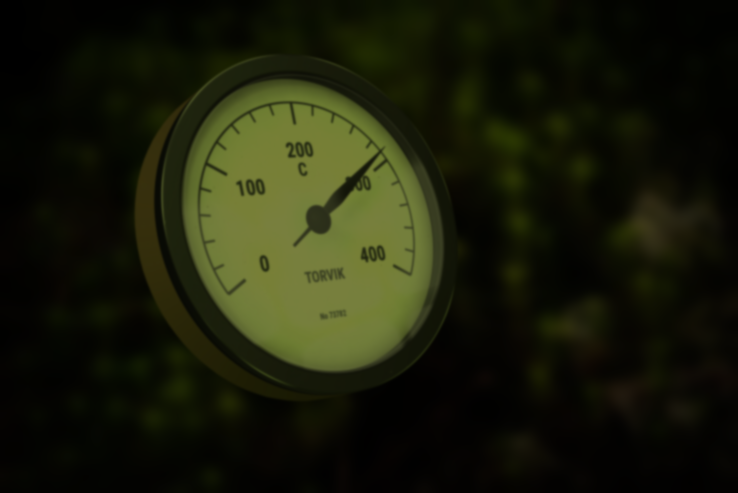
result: 290 °C
